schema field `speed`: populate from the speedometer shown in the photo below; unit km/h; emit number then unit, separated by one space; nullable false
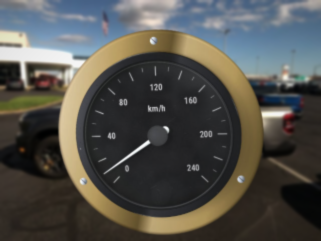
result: 10 km/h
